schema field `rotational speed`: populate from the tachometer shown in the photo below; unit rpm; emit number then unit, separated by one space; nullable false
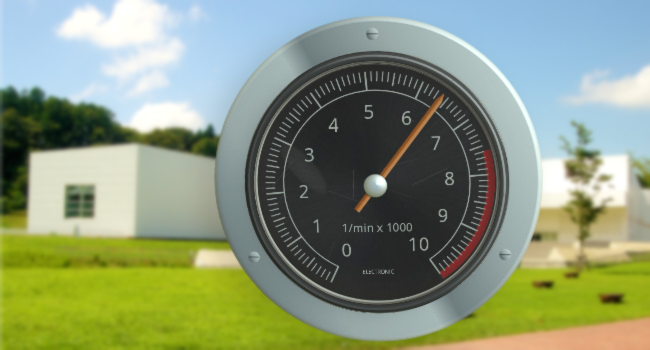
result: 6400 rpm
